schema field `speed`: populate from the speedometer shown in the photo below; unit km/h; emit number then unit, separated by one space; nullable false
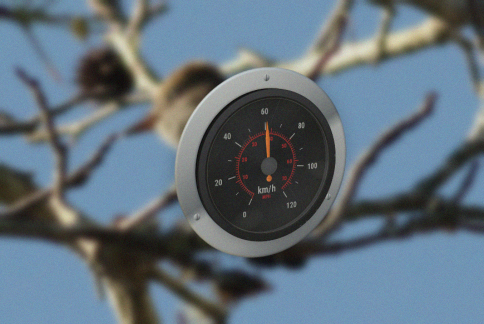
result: 60 km/h
